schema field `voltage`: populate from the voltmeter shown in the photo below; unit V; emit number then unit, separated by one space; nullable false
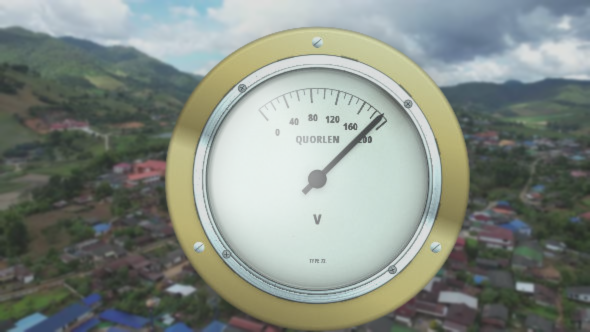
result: 190 V
